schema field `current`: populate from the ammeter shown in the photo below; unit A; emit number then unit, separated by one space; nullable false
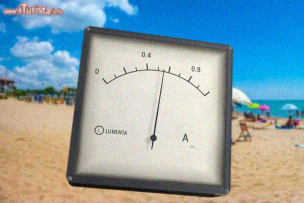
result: 0.55 A
